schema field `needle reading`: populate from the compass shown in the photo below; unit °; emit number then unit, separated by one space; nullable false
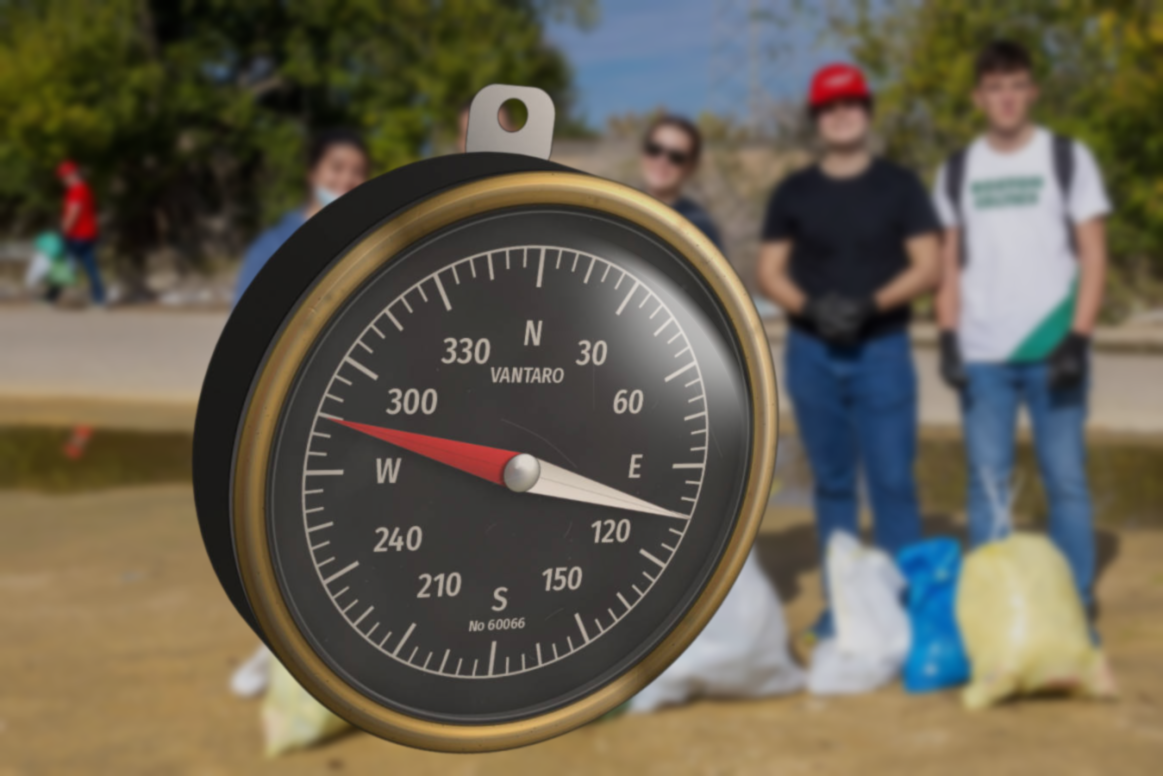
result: 285 °
